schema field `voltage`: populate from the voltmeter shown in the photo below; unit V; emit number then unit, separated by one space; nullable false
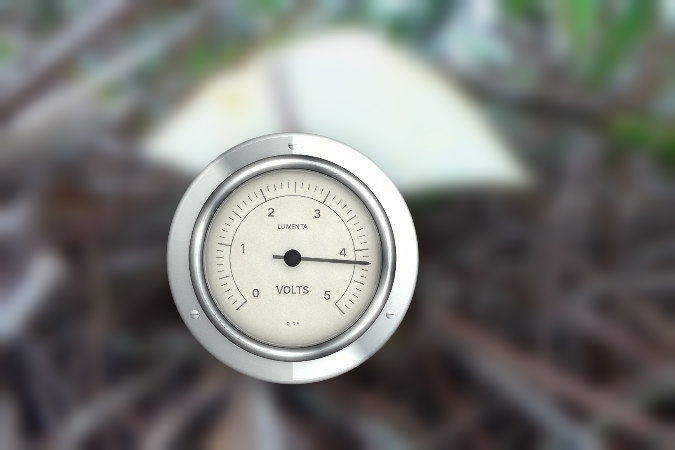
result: 4.2 V
